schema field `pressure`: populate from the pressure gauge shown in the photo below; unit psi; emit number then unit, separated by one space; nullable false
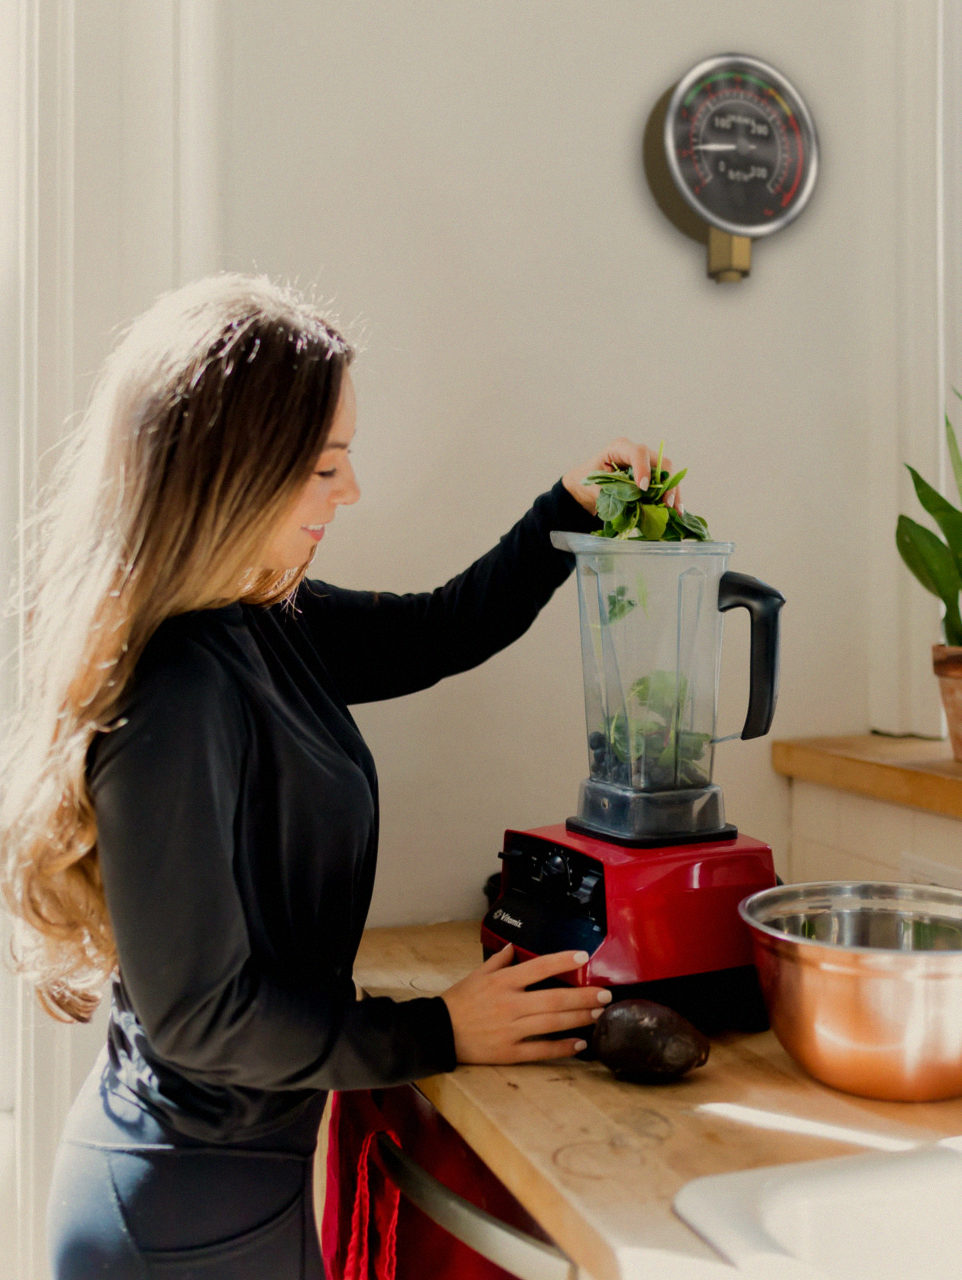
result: 40 psi
